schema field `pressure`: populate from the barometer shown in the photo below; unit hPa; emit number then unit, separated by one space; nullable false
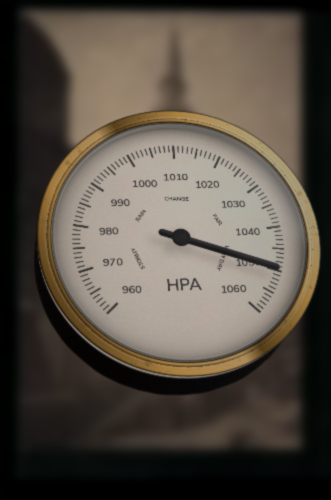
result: 1050 hPa
